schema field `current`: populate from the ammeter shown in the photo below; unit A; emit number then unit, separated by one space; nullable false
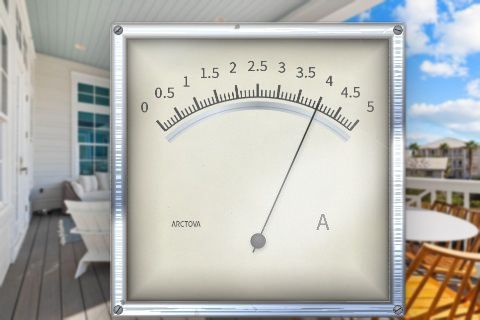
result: 4 A
